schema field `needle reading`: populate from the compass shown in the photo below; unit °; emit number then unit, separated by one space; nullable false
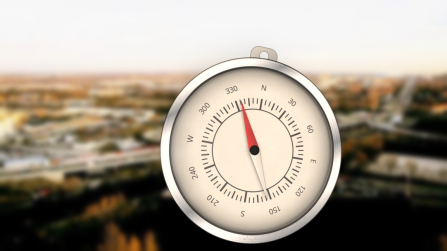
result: 335 °
